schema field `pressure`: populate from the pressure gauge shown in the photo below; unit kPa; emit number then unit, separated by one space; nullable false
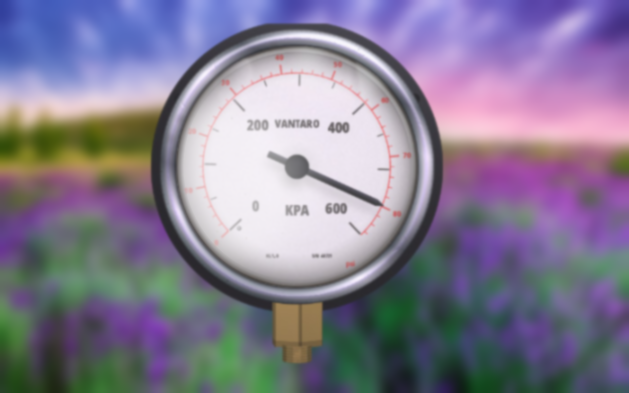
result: 550 kPa
